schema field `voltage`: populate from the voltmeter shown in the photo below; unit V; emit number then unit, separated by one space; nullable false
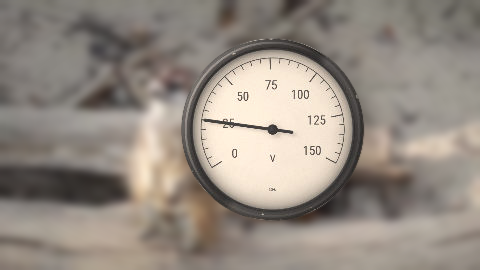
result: 25 V
